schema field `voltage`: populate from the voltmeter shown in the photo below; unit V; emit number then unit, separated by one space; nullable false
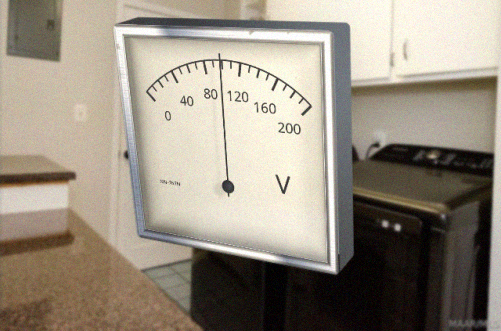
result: 100 V
